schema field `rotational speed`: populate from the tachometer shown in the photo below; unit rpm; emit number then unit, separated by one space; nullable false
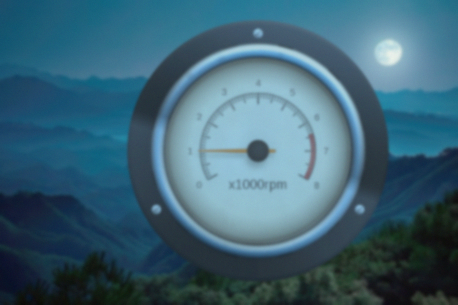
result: 1000 rpm
